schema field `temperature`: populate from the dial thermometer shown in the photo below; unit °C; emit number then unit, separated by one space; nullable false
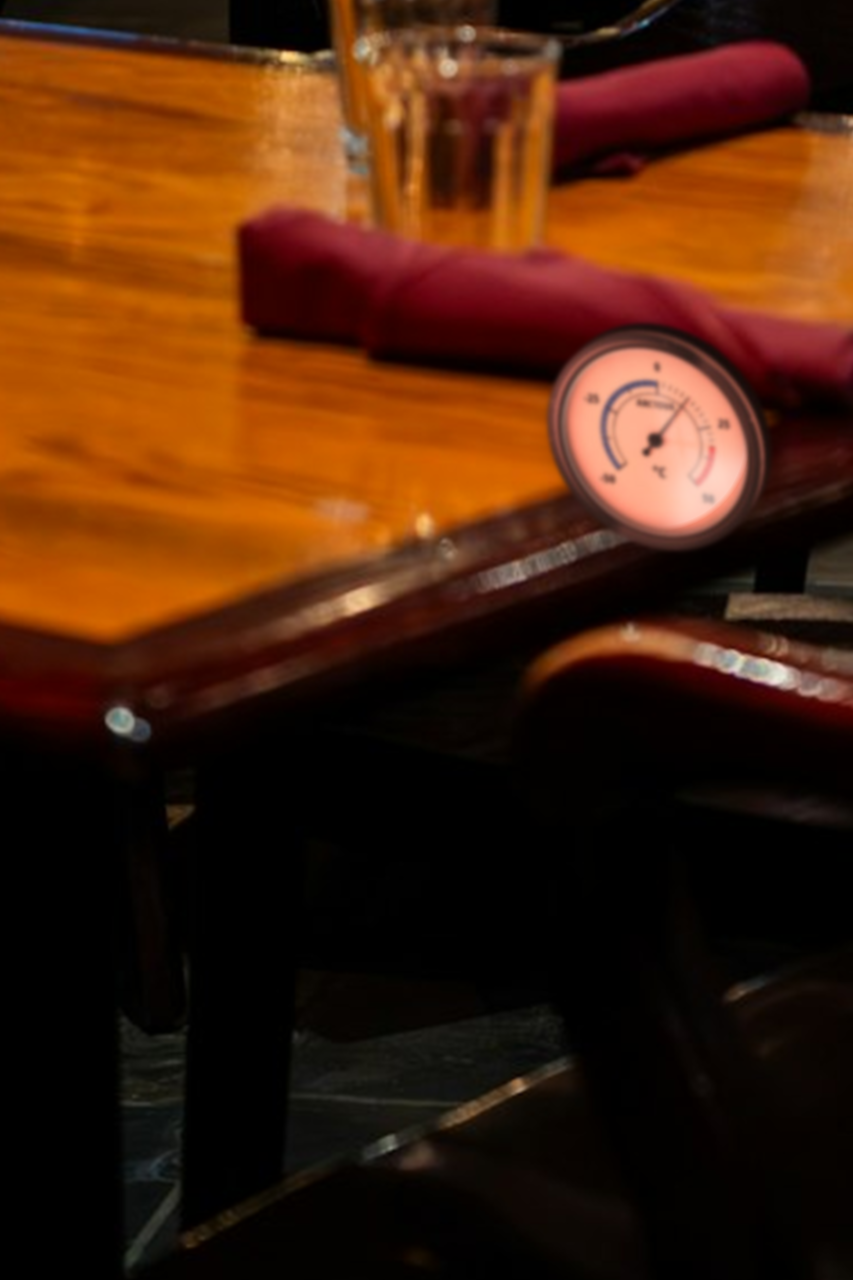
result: 12.5 °C
